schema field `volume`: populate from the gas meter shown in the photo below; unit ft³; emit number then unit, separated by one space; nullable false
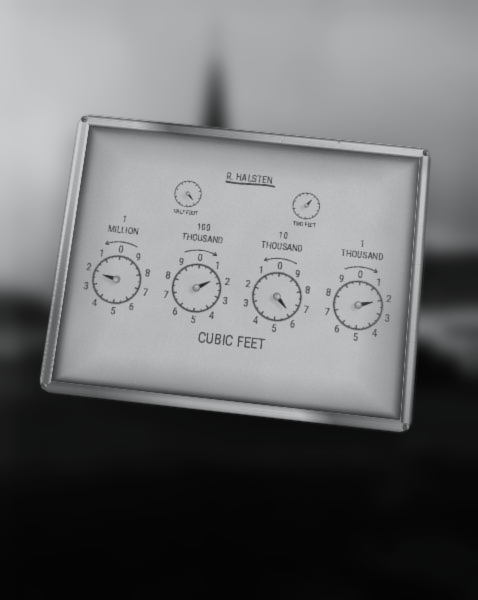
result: 216200 ft³
